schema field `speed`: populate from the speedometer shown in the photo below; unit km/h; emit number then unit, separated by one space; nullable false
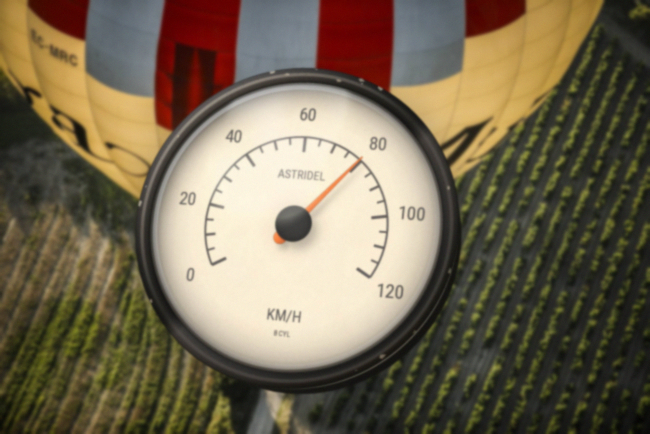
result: 80 km/h
